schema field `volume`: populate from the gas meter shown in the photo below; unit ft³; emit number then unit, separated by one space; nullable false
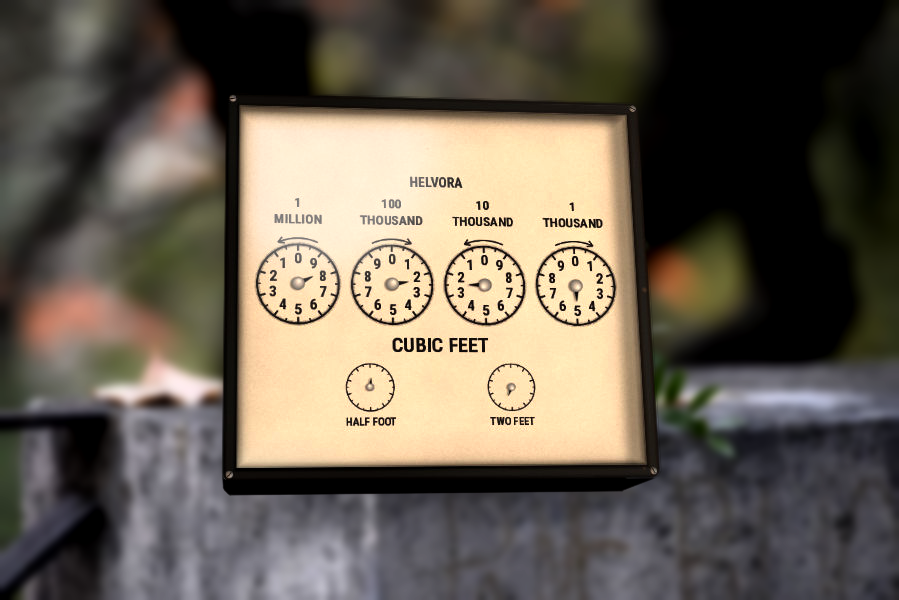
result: 822500 ft³
